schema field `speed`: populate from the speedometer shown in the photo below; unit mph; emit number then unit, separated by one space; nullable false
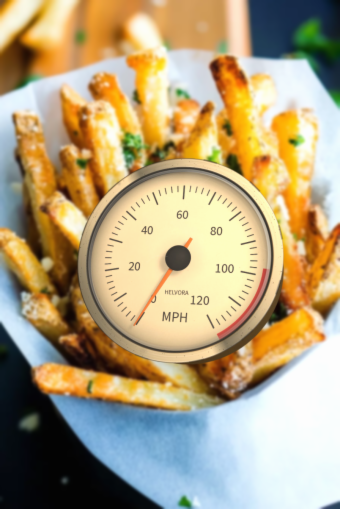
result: 0 mph
